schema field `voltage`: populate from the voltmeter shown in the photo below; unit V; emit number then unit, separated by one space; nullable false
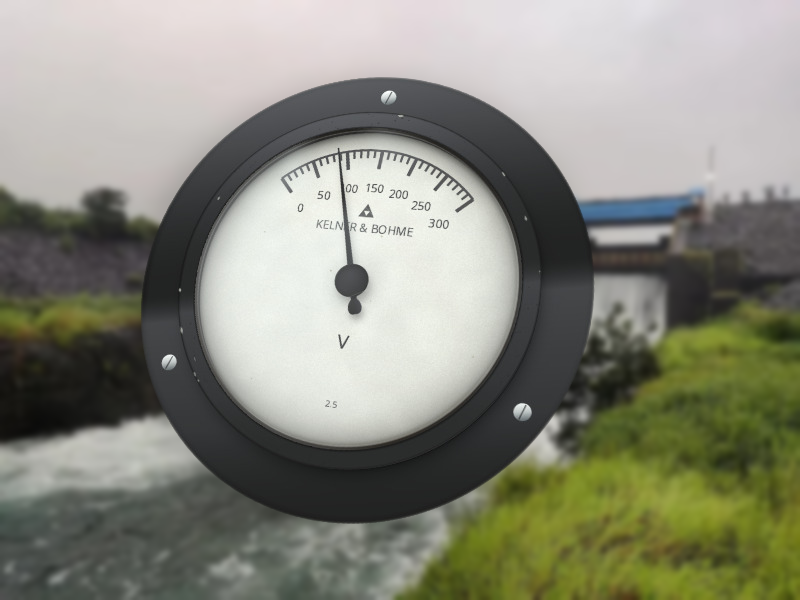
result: 90 V
